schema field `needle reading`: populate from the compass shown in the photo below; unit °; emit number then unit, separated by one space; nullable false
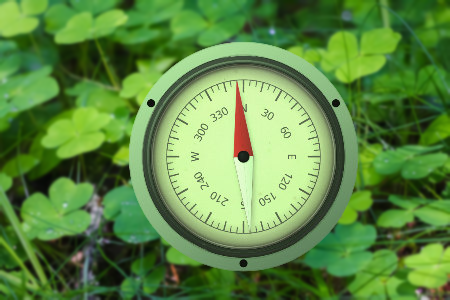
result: 355 °
